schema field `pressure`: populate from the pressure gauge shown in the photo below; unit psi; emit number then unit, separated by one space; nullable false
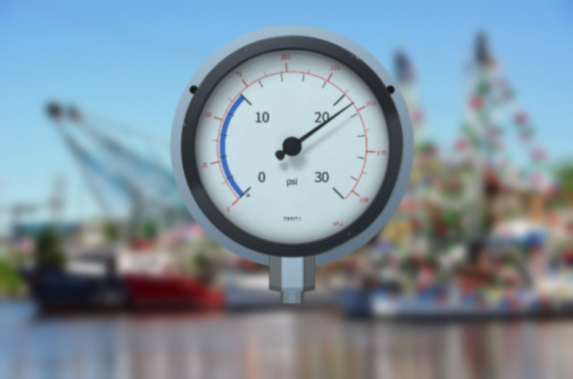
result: 21 psi
